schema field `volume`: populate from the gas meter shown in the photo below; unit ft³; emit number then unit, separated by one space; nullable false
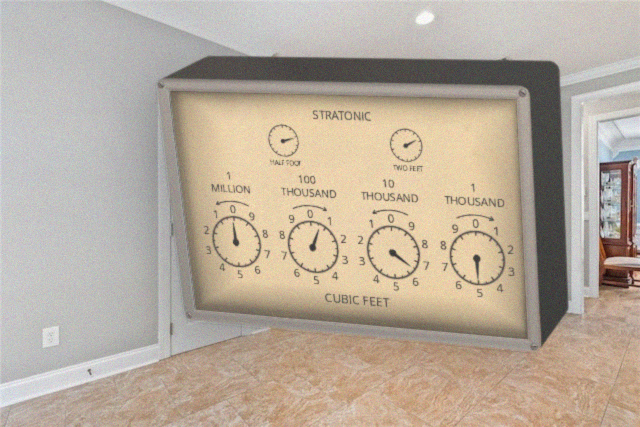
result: 6500 ft³
